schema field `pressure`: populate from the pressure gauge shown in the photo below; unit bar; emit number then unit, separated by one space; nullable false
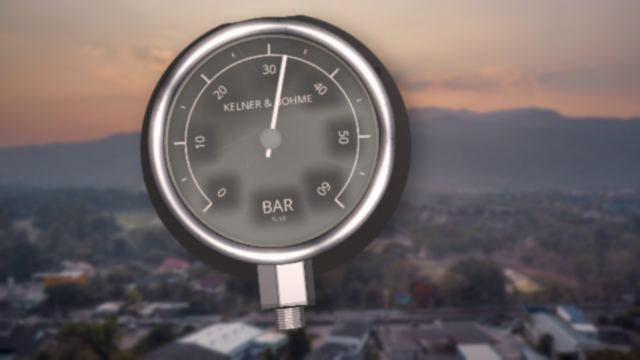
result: 32.5 bar
